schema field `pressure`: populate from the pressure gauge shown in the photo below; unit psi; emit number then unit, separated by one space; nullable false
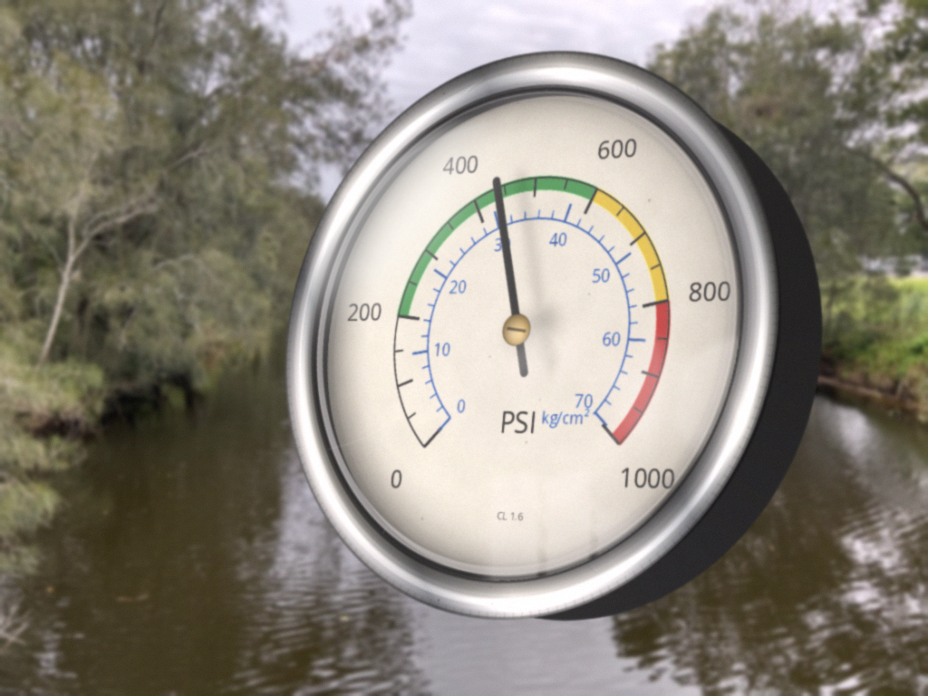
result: 450 psi
